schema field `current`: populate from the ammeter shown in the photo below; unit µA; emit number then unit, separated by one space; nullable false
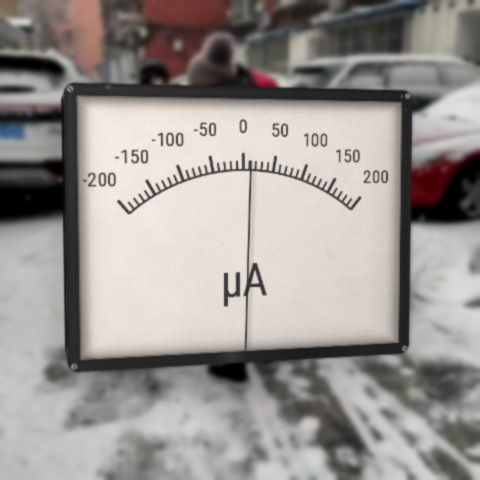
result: 10 µA
